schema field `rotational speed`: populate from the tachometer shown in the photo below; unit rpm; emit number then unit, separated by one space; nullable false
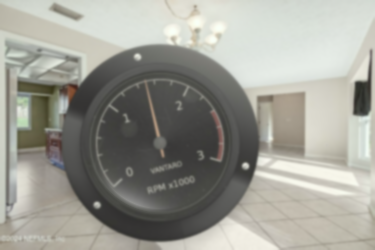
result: 1500 rpm
